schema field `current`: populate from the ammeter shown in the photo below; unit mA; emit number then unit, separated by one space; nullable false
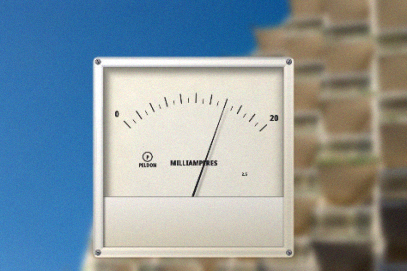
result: 14 mA
